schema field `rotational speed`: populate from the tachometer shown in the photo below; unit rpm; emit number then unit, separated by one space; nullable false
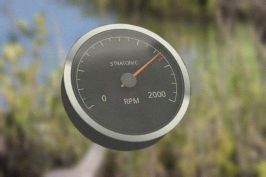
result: 1450 rpm
